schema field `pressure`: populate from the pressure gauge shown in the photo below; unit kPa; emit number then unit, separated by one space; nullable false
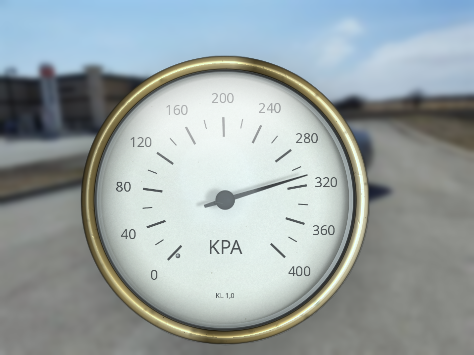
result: 310 kPa
